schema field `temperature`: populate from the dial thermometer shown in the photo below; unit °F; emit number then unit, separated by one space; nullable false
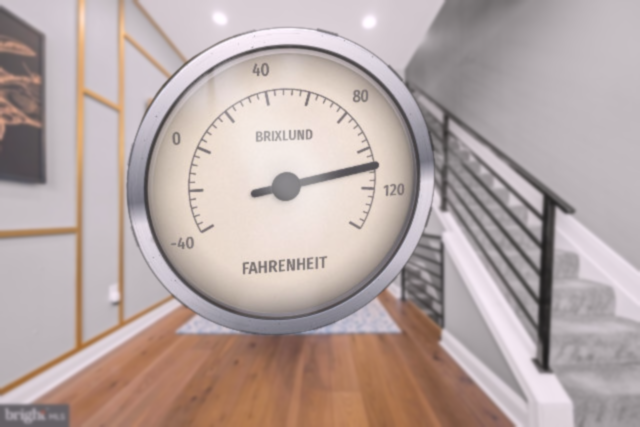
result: 108 °F
